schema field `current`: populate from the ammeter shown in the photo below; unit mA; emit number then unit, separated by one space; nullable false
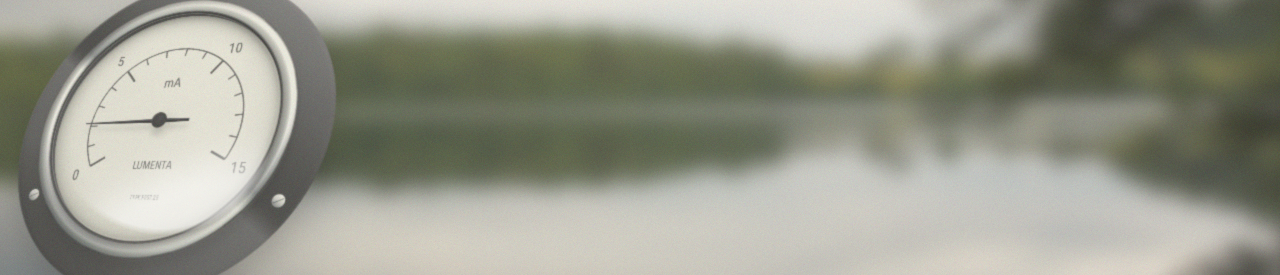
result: 2 mA
